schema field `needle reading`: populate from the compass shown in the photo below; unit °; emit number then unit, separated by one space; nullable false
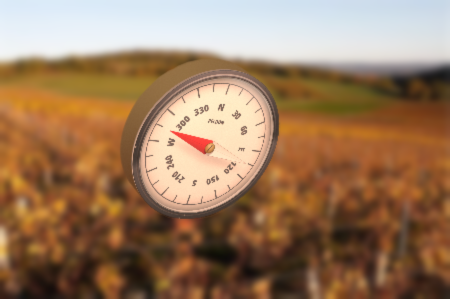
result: 285 °
